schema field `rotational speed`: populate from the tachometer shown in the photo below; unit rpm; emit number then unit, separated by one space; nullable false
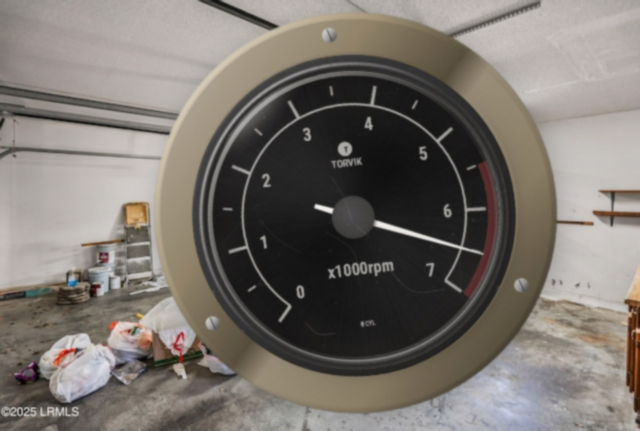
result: 6500 rpm
